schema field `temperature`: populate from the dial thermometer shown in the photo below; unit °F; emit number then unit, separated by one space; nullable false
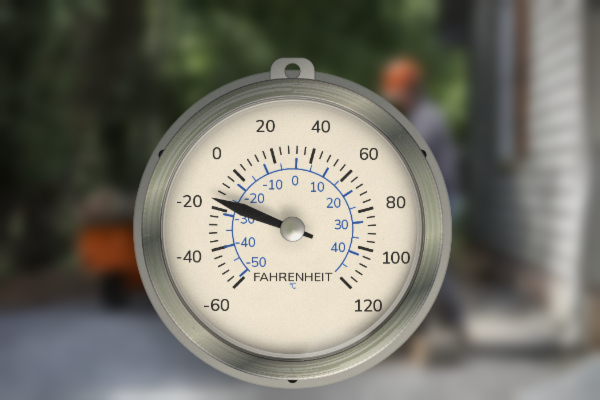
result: -16 °F
